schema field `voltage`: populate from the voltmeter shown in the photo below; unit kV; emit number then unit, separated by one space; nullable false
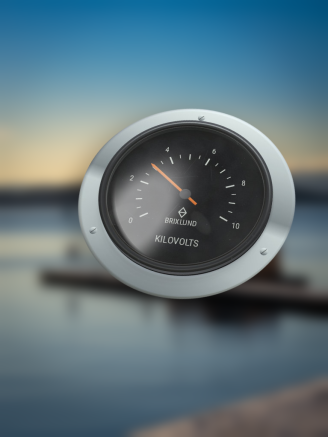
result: 3 kV
